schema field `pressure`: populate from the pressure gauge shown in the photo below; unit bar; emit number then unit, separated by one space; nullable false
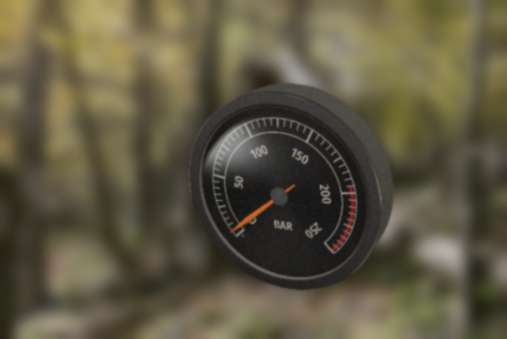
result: 5 bar
